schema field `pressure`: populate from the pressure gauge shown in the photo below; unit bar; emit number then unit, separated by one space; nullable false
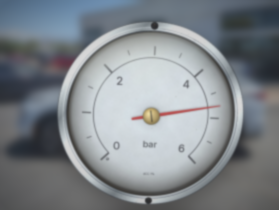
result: 4.75 bar
